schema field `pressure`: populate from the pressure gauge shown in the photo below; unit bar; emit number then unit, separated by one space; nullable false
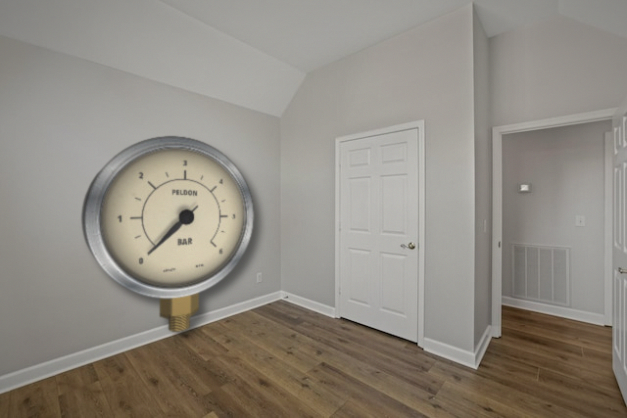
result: 0 bar
